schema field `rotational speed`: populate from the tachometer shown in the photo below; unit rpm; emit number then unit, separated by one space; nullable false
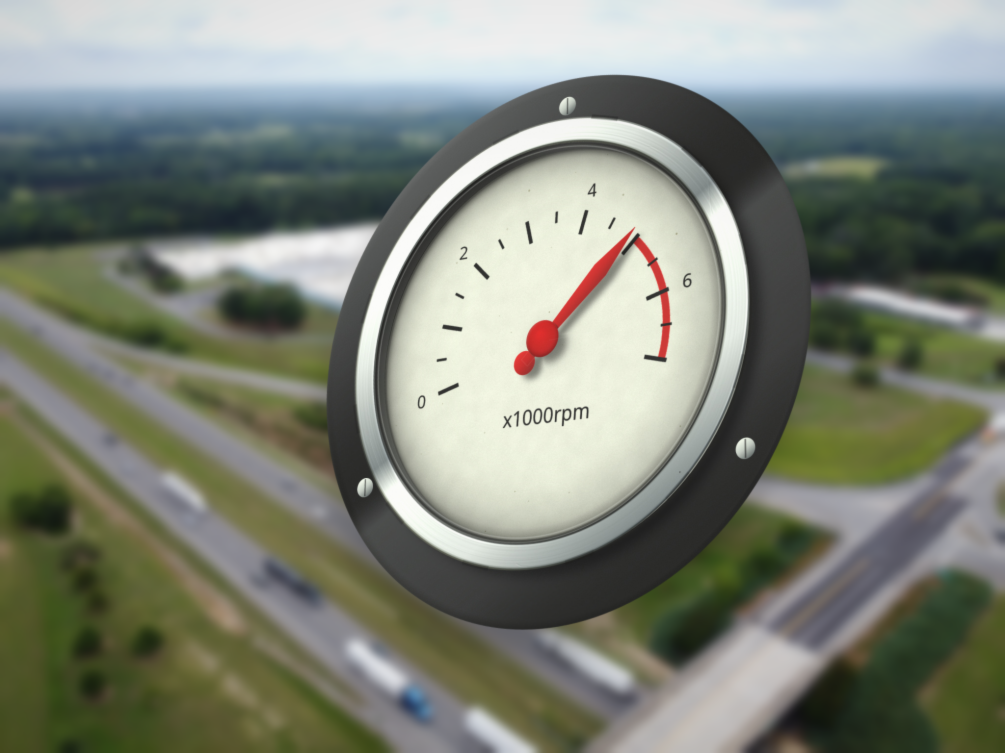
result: 5000 rpm
